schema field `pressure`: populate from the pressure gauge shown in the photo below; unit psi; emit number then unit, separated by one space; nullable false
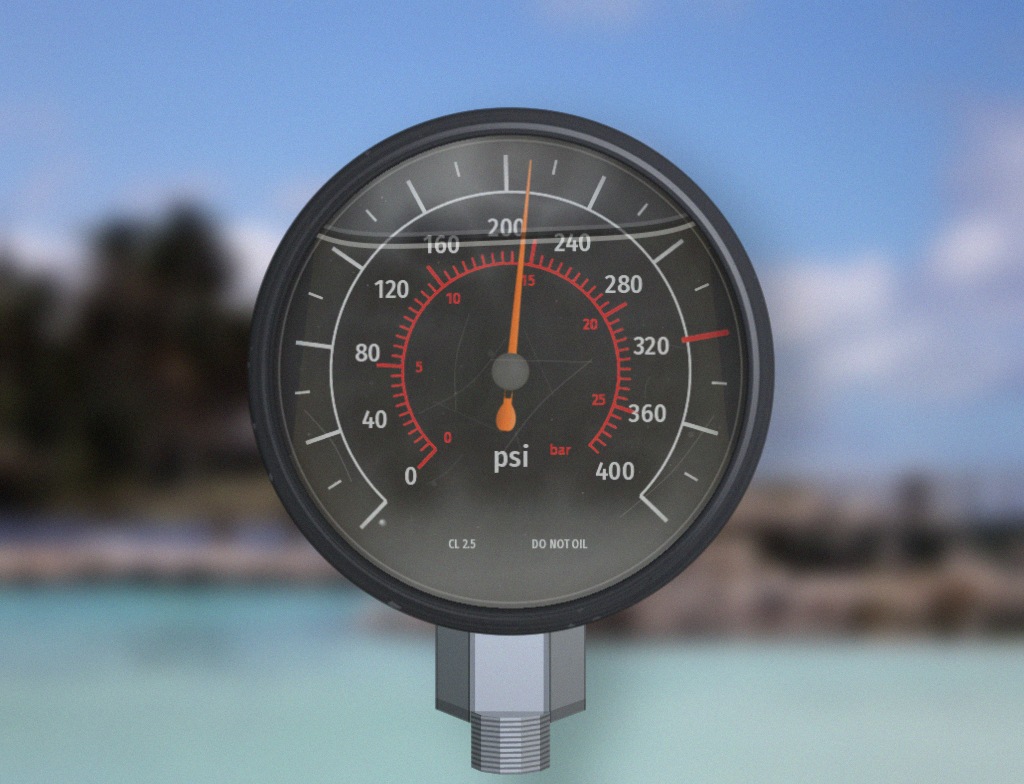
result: 210 psi
